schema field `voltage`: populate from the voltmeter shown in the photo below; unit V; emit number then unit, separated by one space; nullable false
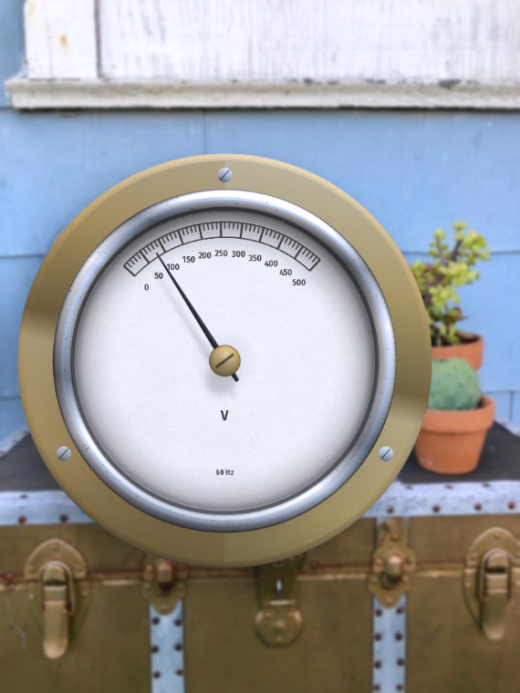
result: 80 V
